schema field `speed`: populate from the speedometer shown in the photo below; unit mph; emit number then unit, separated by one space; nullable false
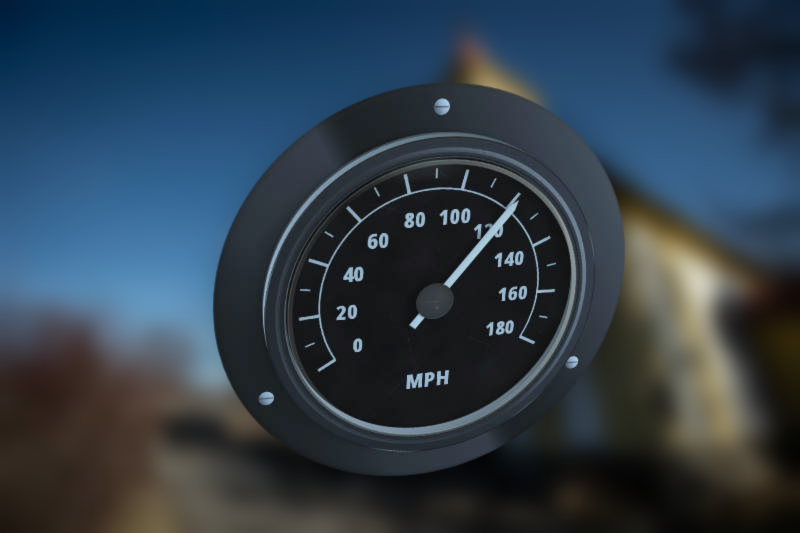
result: 120 mph
